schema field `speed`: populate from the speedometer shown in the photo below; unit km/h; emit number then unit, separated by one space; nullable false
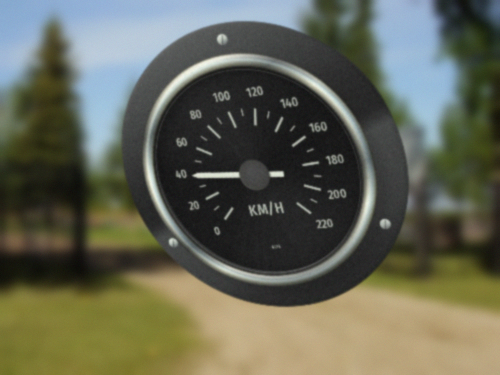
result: 40 km/h
